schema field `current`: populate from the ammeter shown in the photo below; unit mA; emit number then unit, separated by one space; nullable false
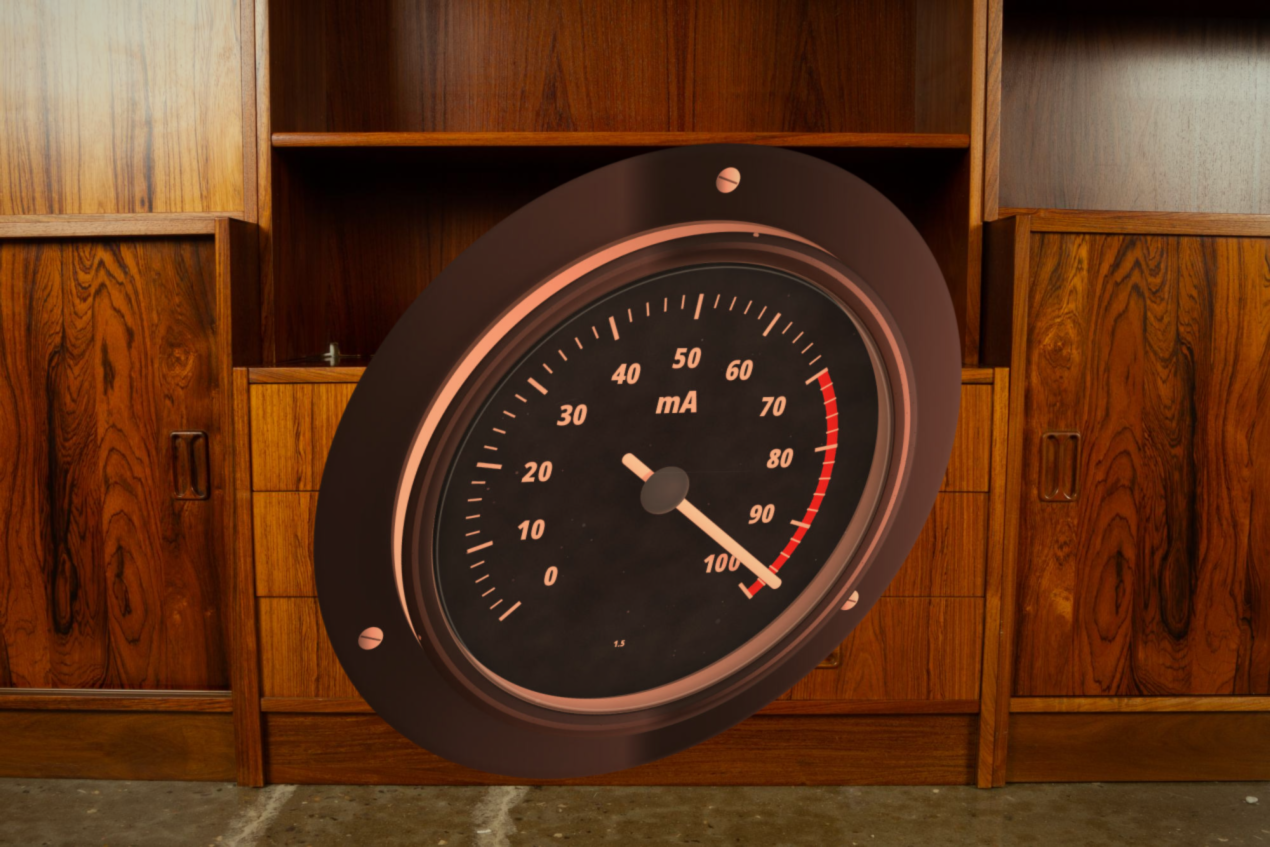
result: 97 mA
